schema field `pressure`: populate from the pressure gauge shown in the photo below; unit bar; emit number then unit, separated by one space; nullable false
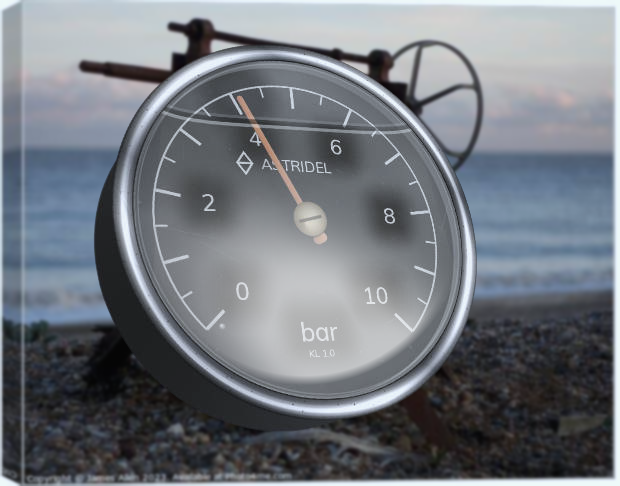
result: 4 bar
